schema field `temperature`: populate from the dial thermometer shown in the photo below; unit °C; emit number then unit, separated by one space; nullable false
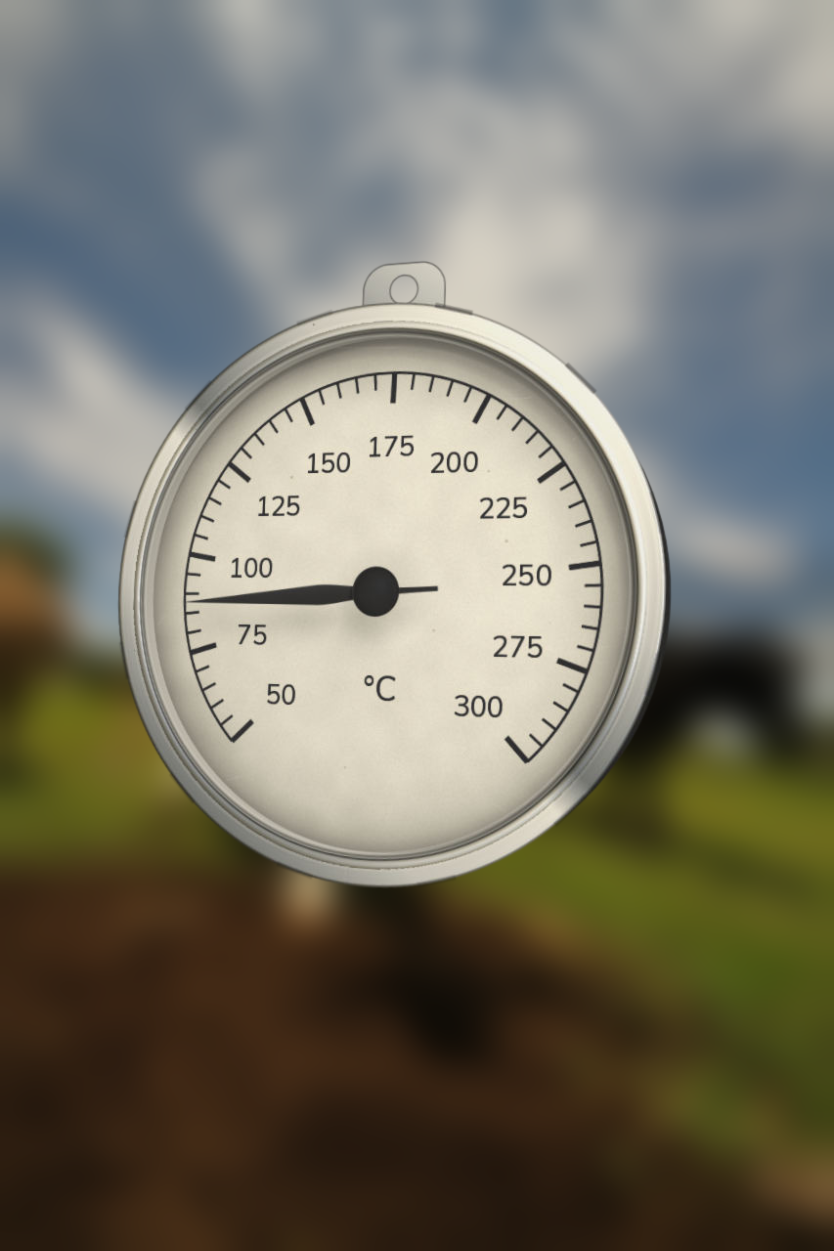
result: 87.5 °C
